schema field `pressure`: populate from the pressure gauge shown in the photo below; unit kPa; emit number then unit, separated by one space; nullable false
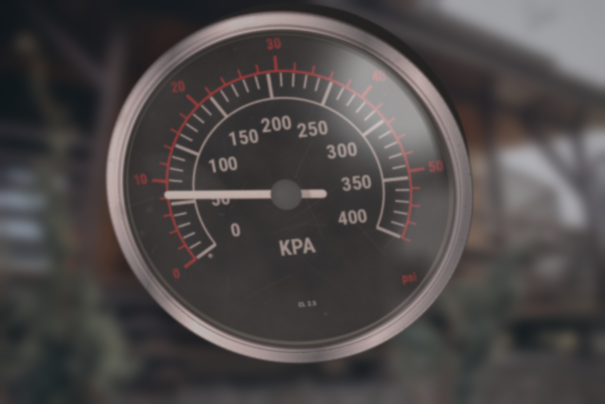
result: 60 kPa
